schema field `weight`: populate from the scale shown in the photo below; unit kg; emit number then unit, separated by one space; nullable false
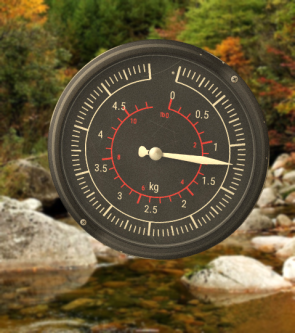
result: 1.2 kg
